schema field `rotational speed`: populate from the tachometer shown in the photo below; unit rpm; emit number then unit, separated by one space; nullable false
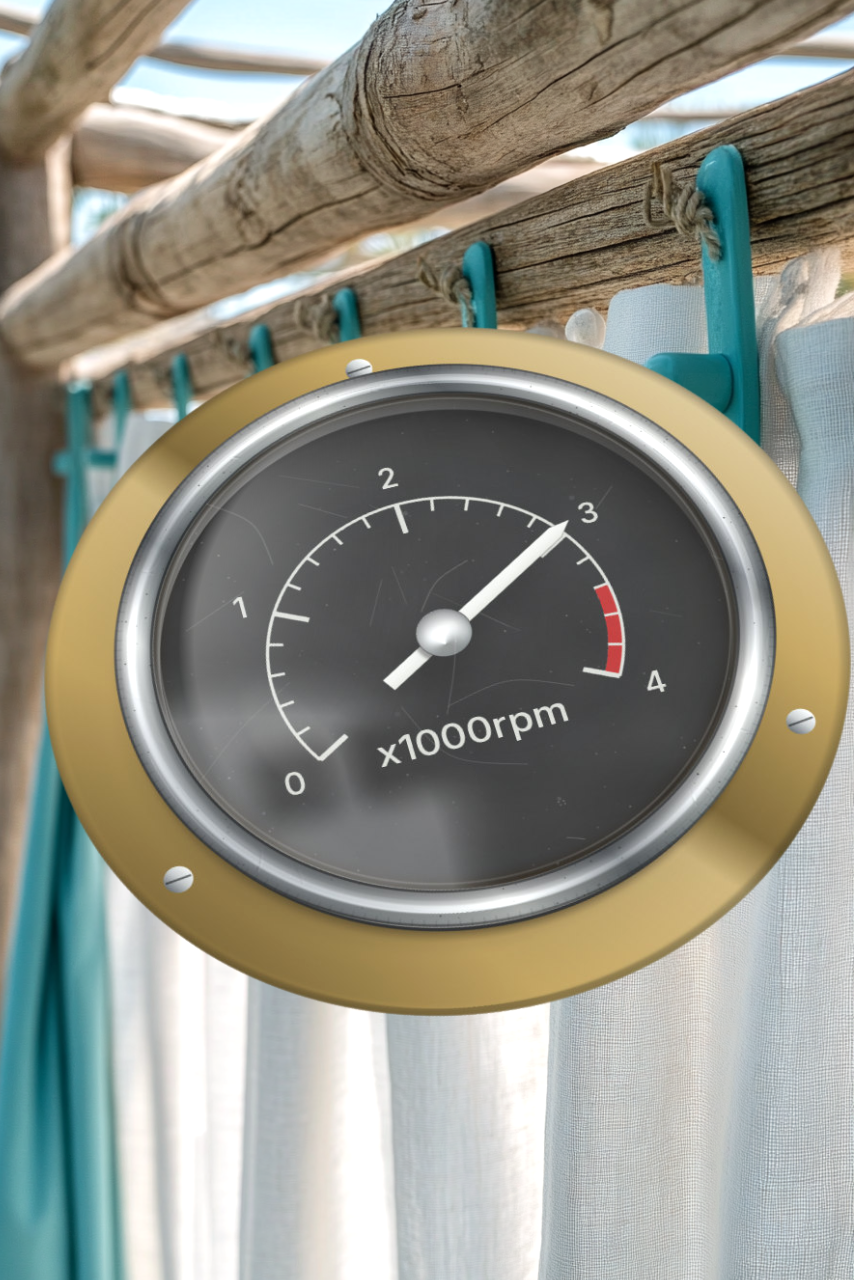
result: 3000 rpm
